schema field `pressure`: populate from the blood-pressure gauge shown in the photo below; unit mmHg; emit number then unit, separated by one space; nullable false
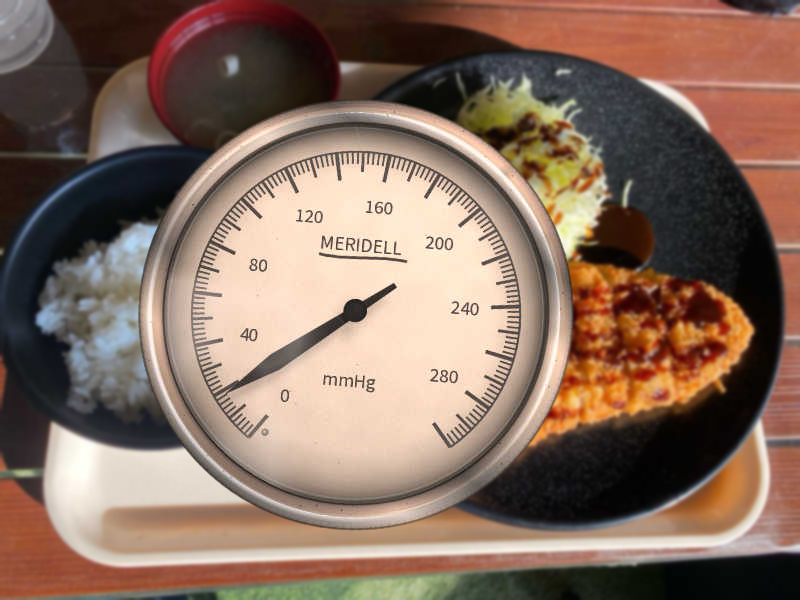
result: 18 mmHg
